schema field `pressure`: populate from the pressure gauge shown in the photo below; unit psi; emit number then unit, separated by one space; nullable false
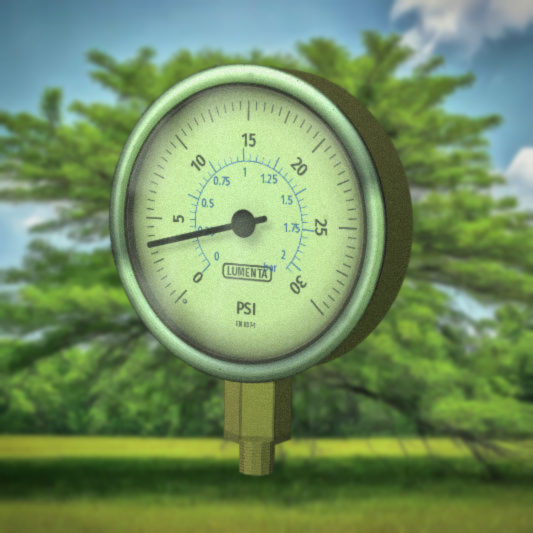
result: 3.5 psi
